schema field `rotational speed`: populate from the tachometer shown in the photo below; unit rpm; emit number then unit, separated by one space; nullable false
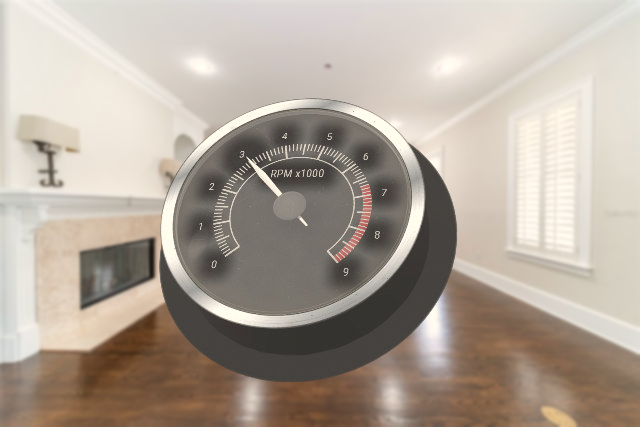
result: 3000 rpm
